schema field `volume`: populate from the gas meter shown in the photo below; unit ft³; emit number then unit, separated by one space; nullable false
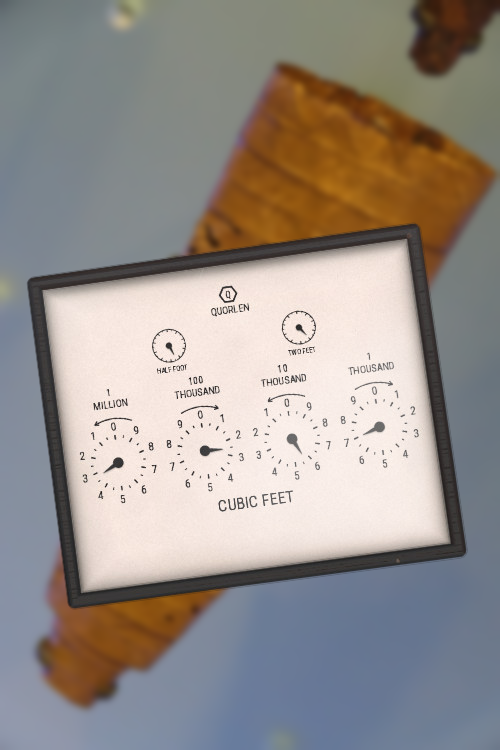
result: 325700 ft³
